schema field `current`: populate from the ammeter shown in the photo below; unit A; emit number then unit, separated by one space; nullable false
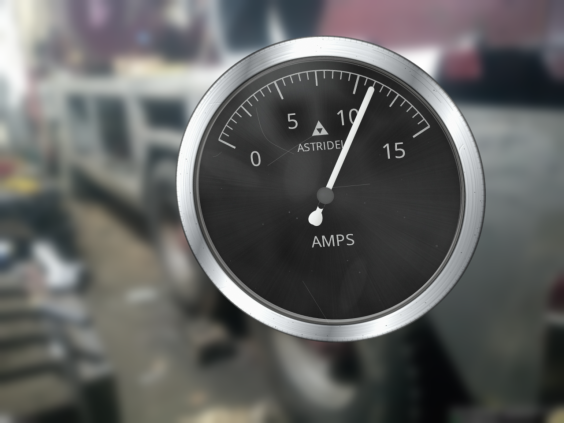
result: 11 A
